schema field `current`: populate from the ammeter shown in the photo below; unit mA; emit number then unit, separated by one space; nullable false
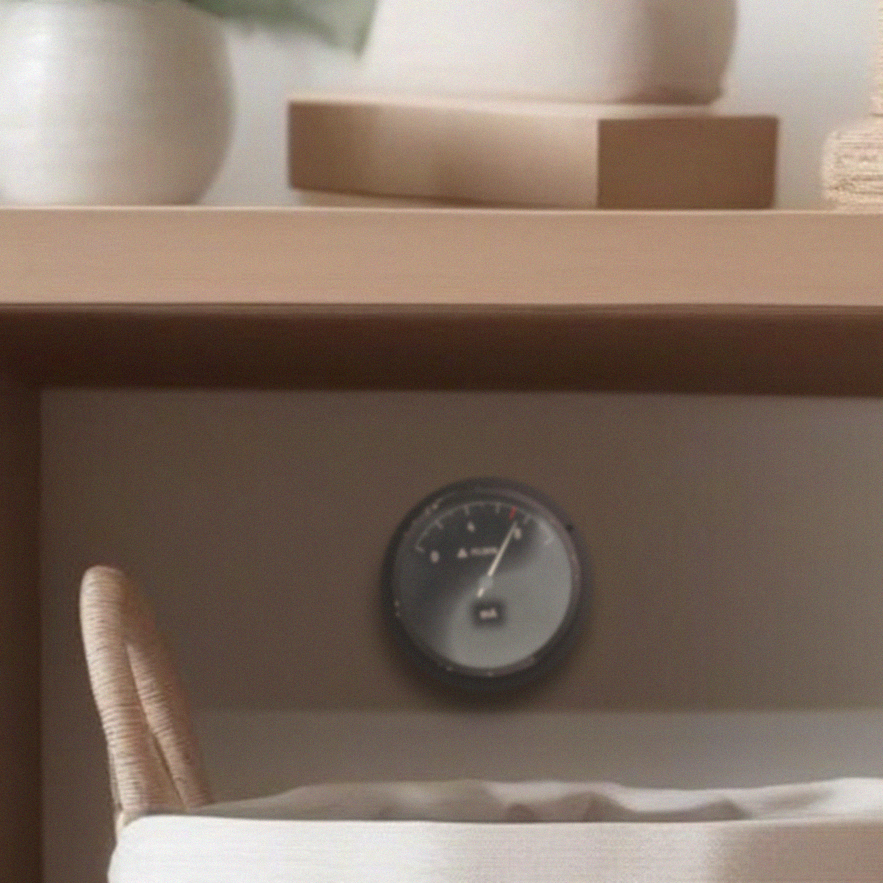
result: 7.5 mA
